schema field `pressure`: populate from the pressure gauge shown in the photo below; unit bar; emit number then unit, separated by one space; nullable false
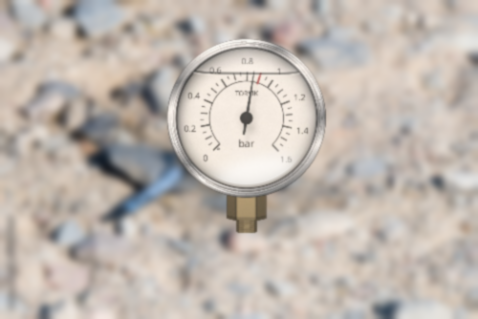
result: 0.85 bar
